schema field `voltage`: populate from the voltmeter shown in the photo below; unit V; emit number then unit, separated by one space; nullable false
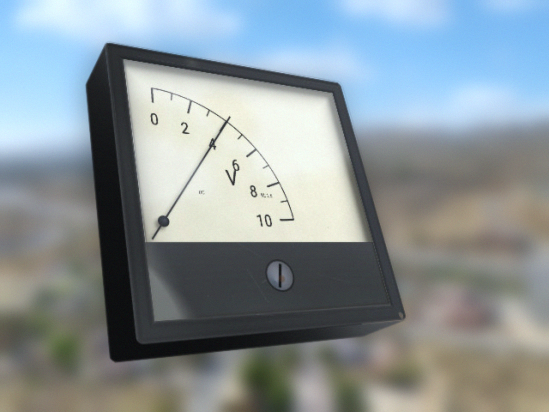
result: 4 V
